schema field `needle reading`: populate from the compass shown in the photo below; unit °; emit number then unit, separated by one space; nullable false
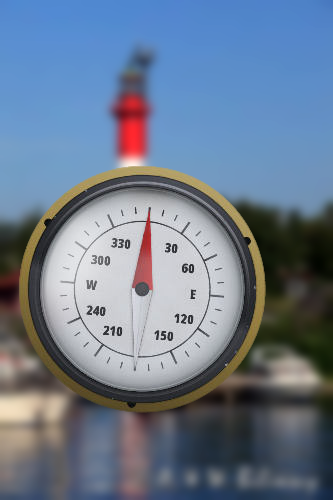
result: 0 °
